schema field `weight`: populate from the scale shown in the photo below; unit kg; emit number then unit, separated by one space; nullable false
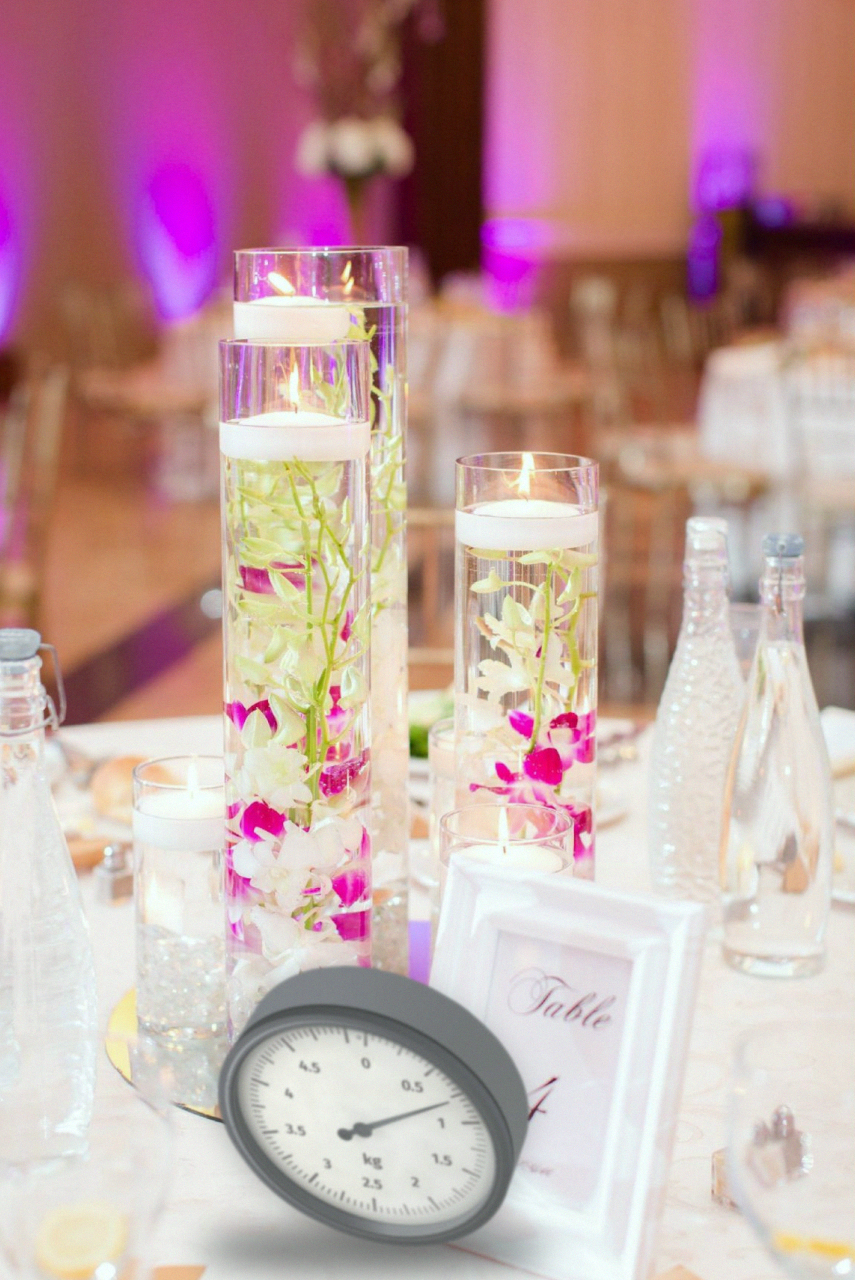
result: 0.75 kg
